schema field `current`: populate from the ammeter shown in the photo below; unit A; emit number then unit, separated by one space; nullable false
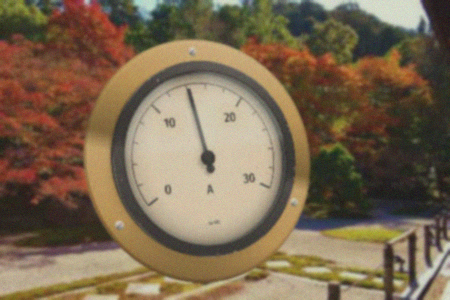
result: 14 A
